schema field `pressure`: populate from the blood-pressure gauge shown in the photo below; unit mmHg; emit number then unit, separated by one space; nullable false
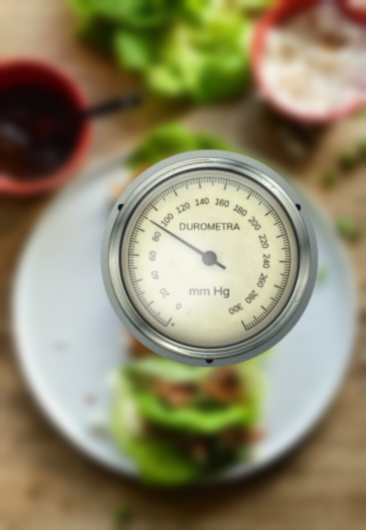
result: 90 mmHg
